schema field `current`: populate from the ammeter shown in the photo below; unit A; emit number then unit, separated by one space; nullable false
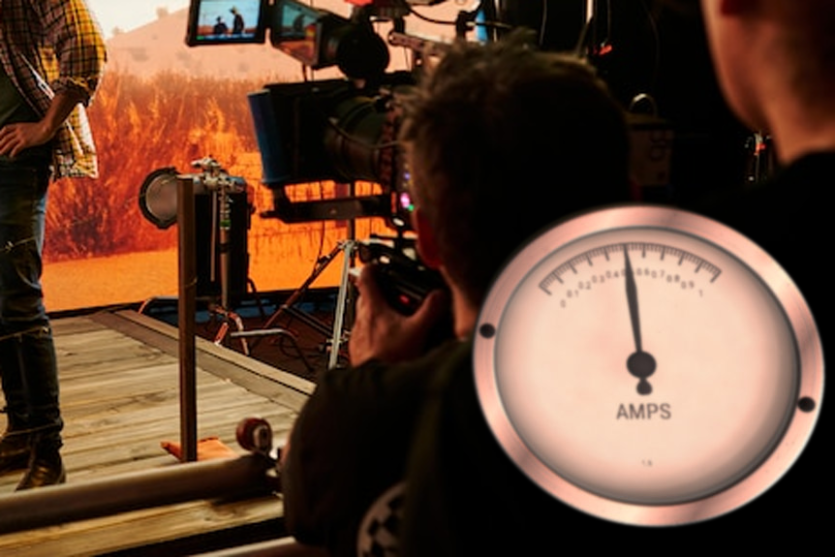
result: 0.5 A
